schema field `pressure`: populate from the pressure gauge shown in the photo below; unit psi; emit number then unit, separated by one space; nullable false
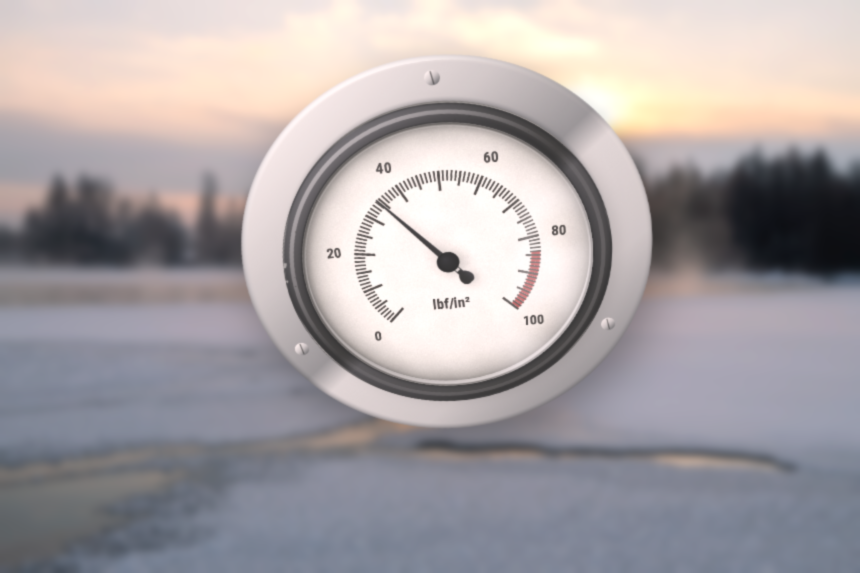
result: 35 psi
